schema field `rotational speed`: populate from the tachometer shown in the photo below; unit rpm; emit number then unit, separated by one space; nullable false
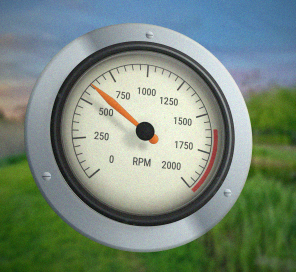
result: 600 rpm
